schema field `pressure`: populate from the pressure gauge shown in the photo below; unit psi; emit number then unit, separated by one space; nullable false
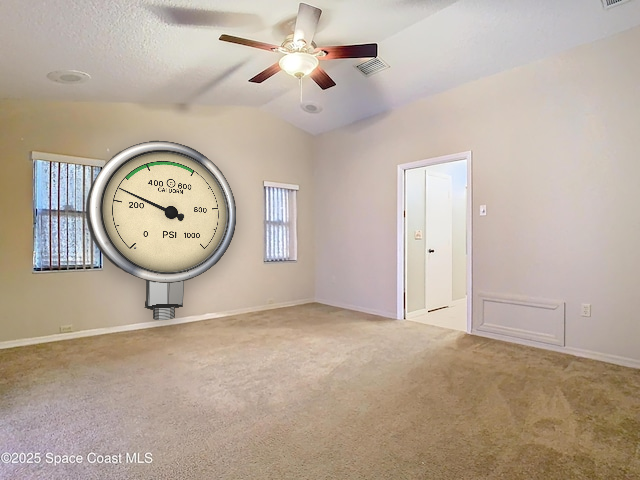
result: 250 psi
